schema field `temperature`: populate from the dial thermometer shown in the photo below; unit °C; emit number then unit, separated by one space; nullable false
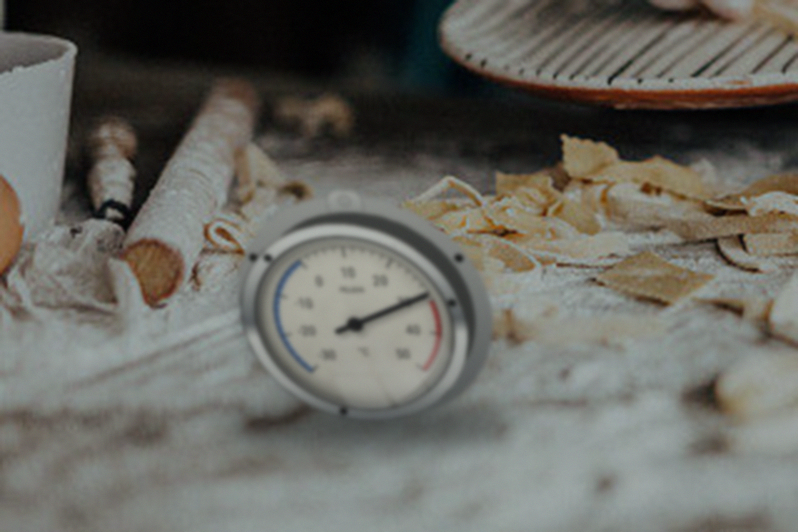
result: 30 °C
